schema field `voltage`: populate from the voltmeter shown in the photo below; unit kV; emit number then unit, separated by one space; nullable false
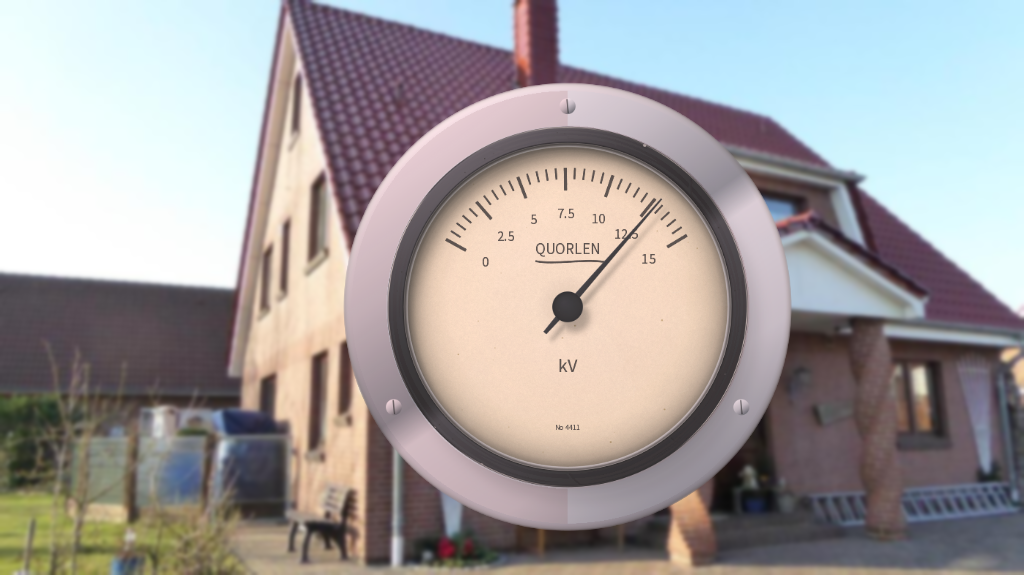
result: 12.75 kV
